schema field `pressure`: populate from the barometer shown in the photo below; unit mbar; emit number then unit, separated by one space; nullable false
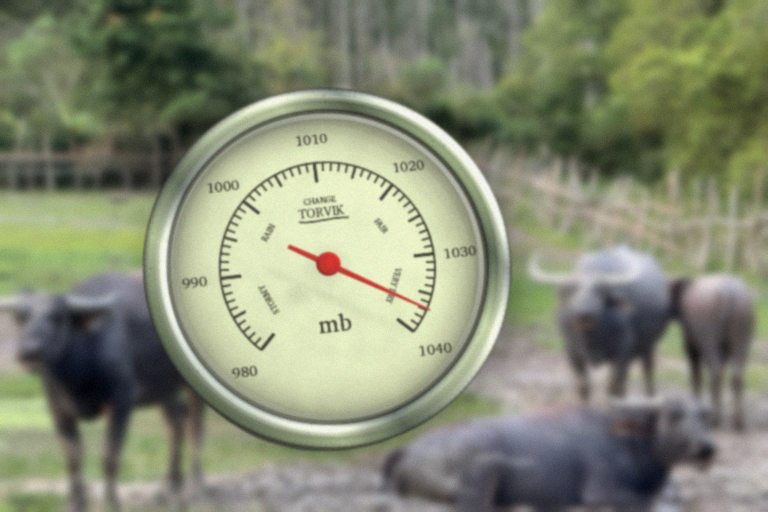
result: 1037 mbar
